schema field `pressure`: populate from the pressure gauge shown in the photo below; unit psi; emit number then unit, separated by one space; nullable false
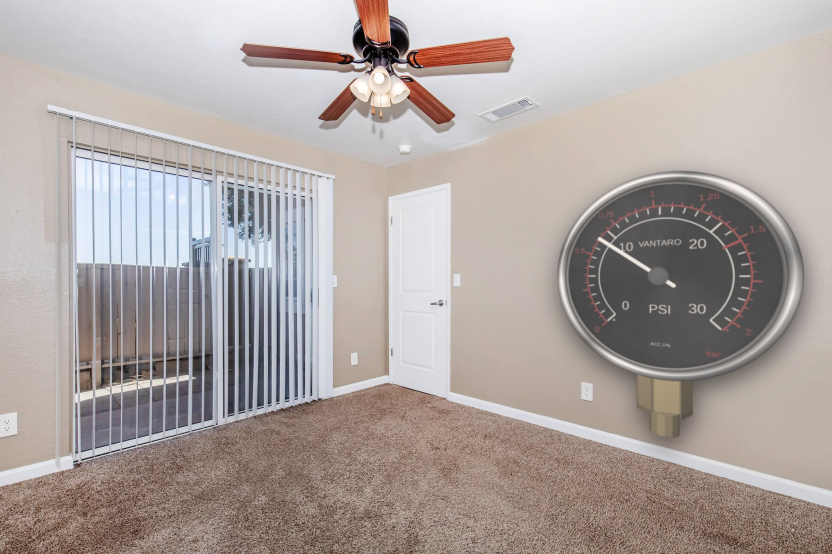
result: 9 psi
